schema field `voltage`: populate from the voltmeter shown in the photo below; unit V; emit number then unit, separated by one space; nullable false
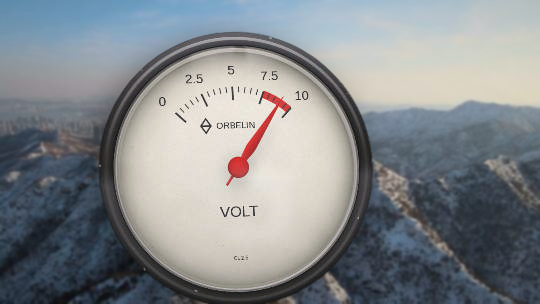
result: 9 V
